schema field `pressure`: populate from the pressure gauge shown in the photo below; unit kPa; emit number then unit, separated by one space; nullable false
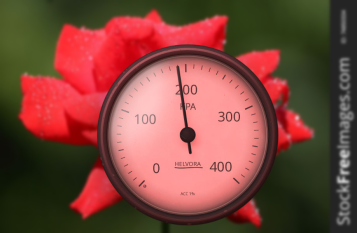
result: 190 kPa
